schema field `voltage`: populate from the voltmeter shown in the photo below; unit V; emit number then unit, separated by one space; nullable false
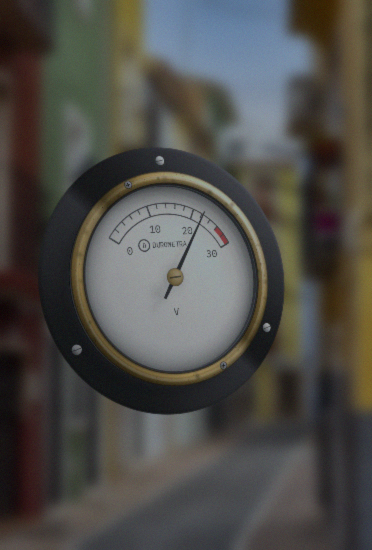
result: 22 V
